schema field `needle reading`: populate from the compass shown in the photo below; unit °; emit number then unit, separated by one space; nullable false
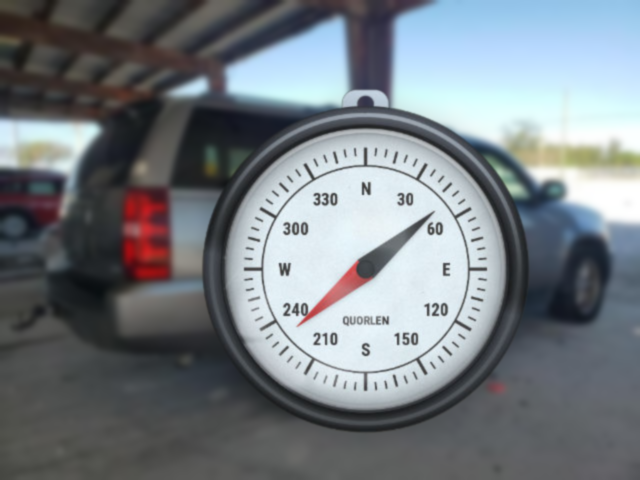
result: 230 °
